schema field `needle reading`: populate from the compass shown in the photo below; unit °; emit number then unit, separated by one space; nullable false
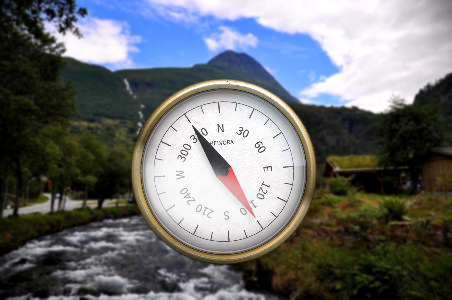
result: 150 °
